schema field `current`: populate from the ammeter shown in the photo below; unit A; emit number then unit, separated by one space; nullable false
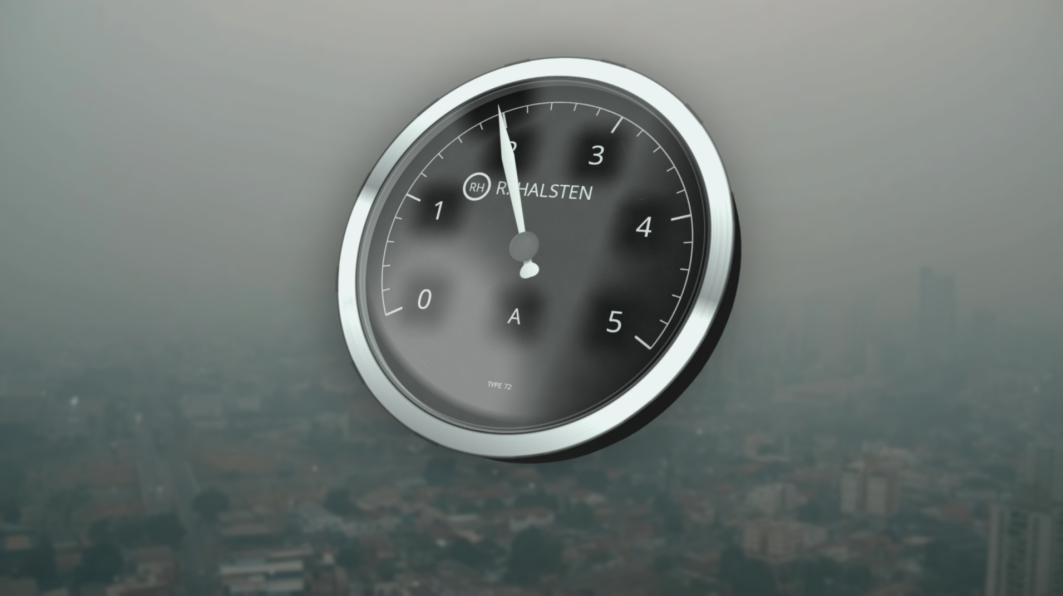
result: 2 A
